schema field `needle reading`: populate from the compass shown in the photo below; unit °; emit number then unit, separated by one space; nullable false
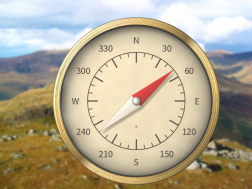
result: 50 °
